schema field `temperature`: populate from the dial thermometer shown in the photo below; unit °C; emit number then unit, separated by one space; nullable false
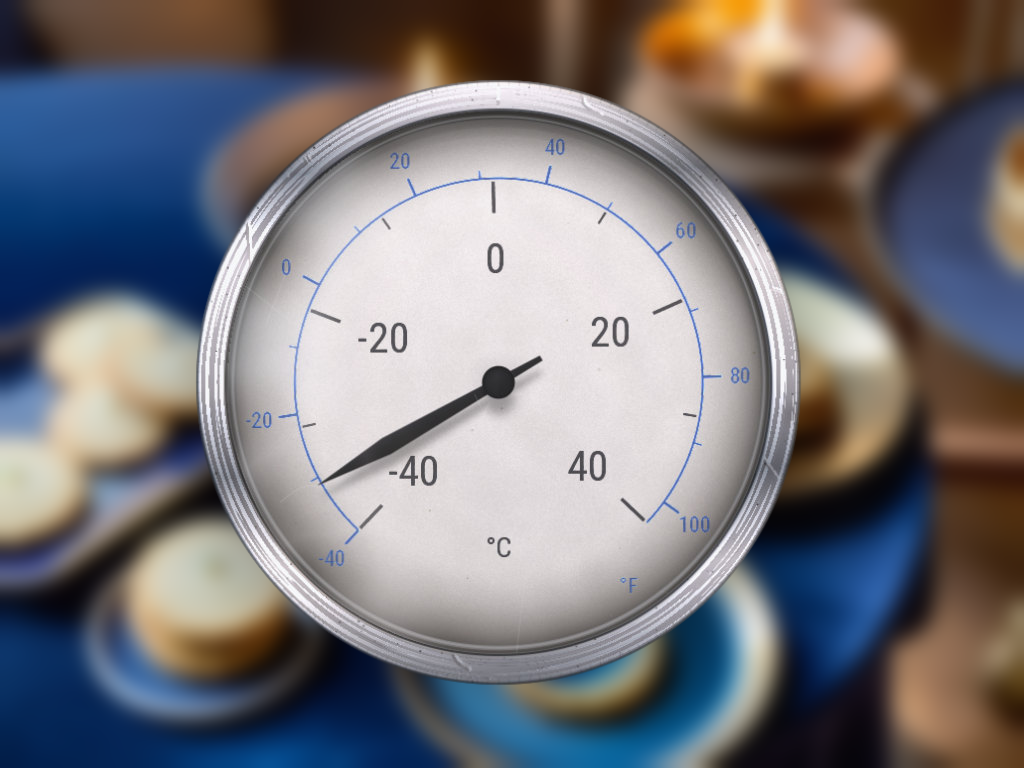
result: -35 °C
